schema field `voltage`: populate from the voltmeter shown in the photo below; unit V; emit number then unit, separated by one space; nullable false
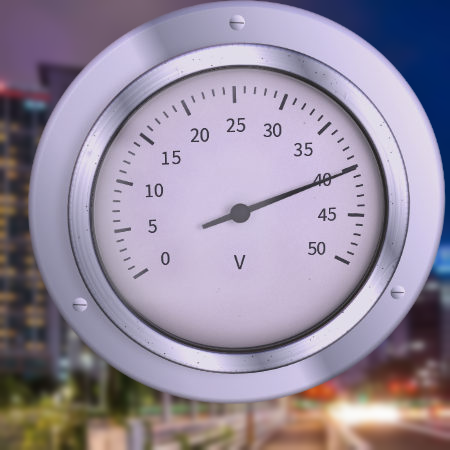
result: 40 V
